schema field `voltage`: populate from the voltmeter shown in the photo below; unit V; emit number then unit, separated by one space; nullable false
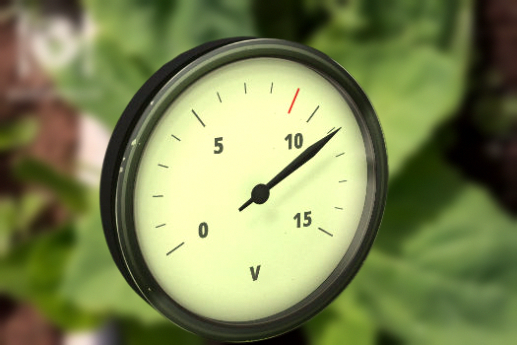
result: 11 V
